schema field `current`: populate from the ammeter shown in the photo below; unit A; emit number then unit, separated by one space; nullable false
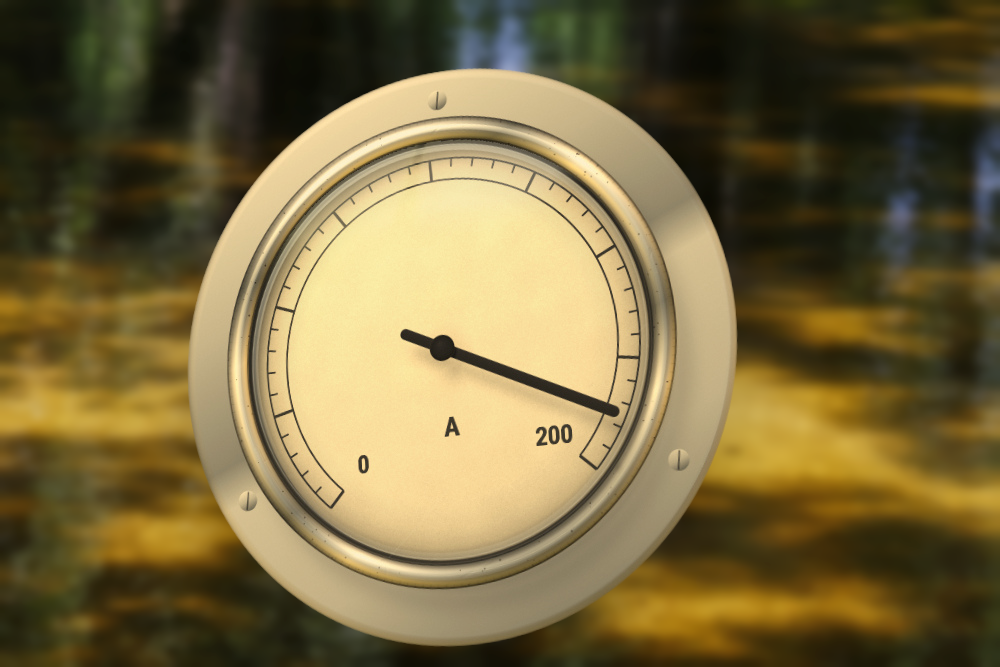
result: 187.5 A
